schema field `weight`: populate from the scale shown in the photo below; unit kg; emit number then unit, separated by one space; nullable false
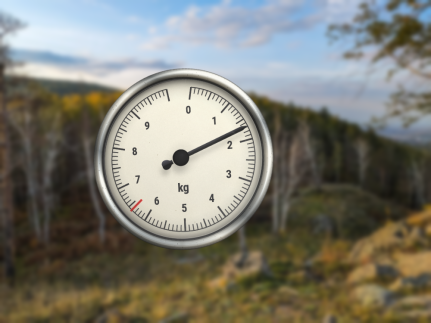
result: 1.7 kg
